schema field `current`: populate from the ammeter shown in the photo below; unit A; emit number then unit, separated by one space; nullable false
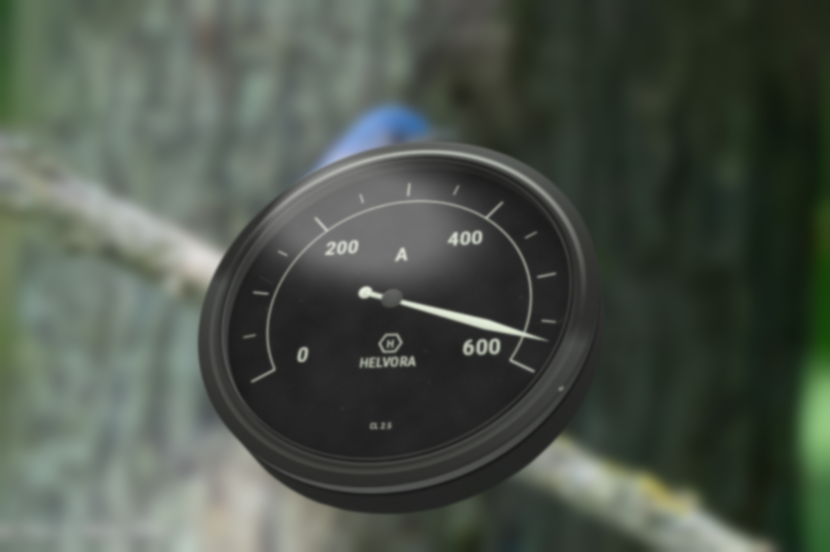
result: 575 A
